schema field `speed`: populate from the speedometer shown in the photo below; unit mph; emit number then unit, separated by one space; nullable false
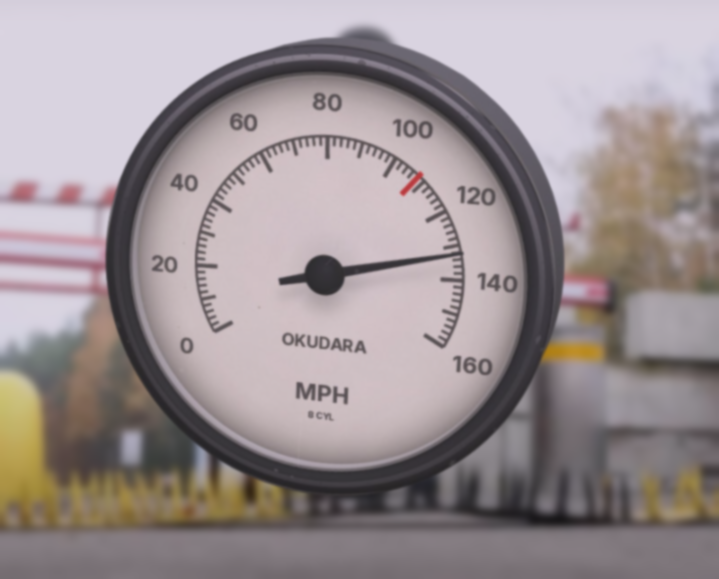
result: 132 mph
